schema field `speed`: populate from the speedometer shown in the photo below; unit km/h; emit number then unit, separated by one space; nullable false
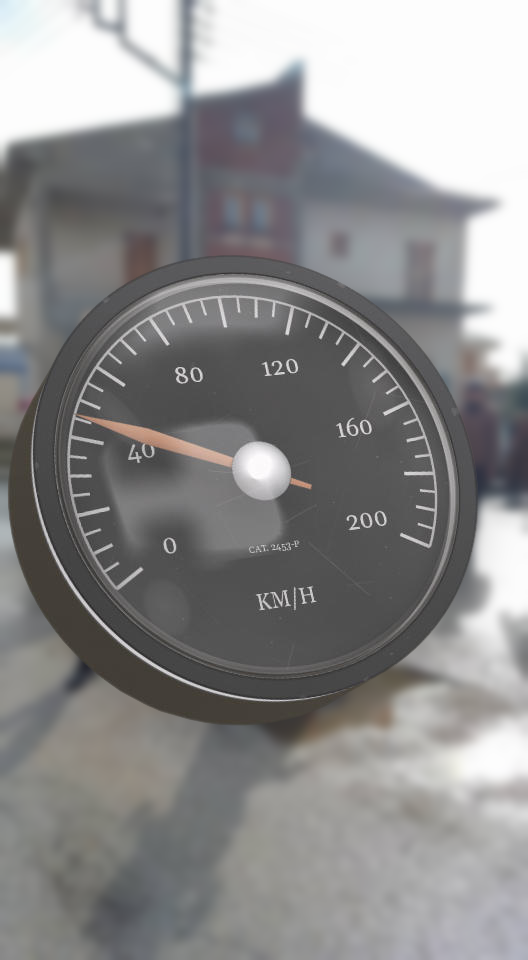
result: 45 km/h
